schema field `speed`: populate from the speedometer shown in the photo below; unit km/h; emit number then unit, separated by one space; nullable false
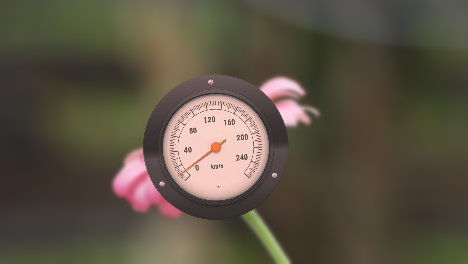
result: 10 km/h
